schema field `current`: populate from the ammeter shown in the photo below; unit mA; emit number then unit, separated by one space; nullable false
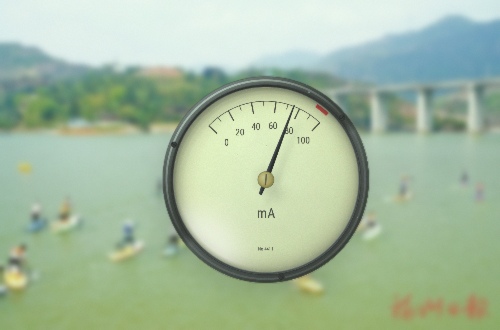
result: 75 mA
